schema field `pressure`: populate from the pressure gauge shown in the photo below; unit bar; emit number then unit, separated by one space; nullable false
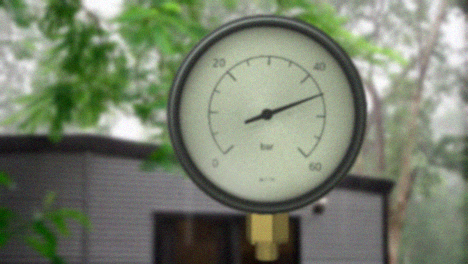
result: 45 bar
